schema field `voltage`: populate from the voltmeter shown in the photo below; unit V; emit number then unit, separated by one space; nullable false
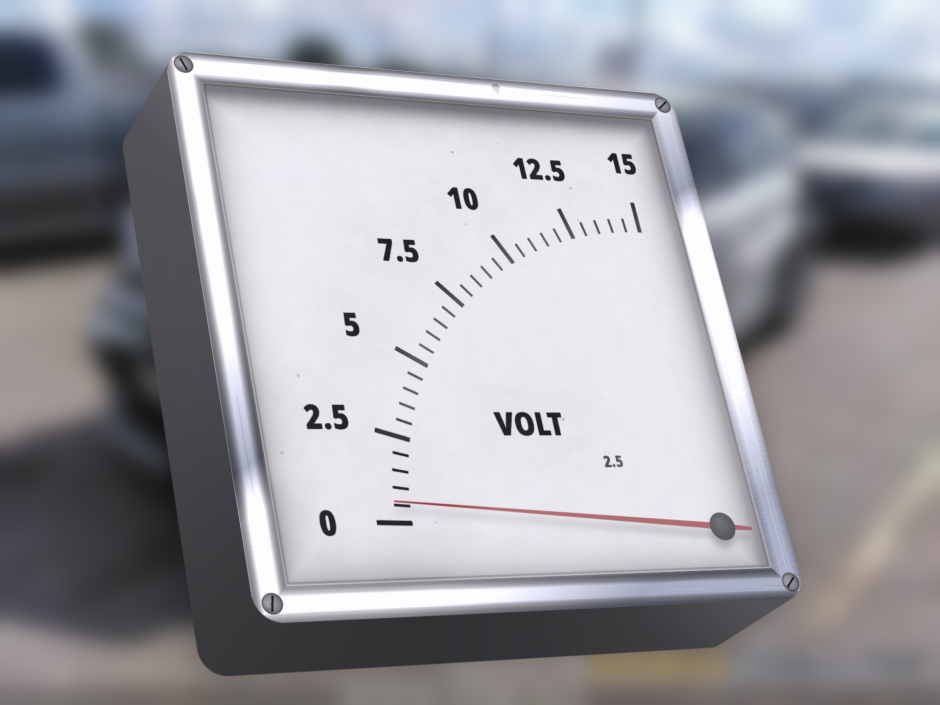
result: 0.5 V
